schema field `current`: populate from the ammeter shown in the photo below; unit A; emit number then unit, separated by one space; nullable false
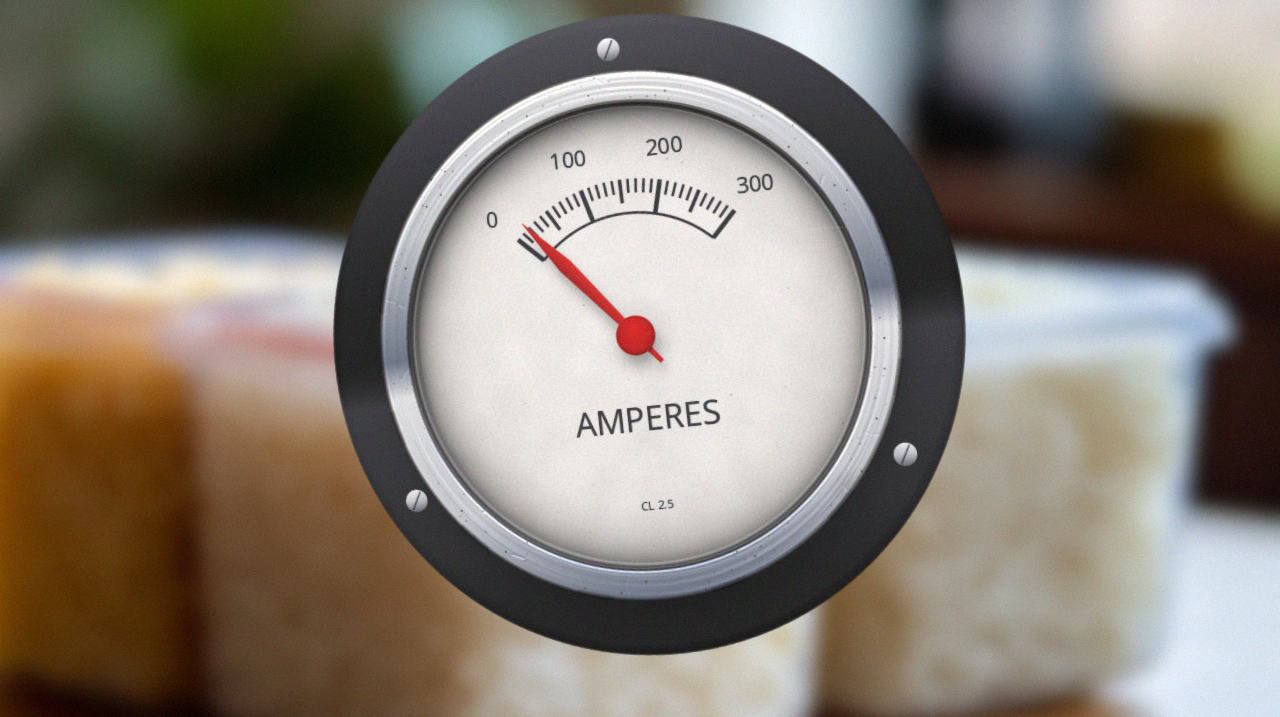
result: 20 A
